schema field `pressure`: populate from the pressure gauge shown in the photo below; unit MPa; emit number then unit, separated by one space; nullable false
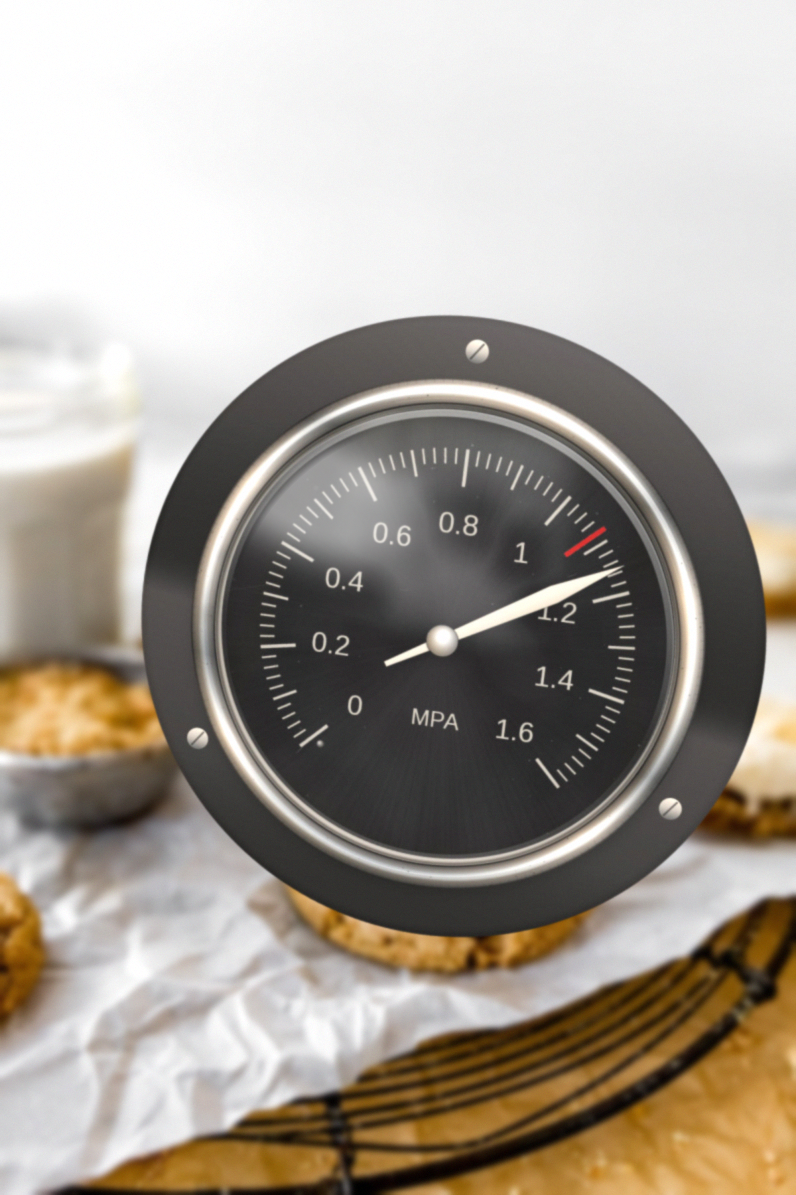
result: 1.15 MPa
